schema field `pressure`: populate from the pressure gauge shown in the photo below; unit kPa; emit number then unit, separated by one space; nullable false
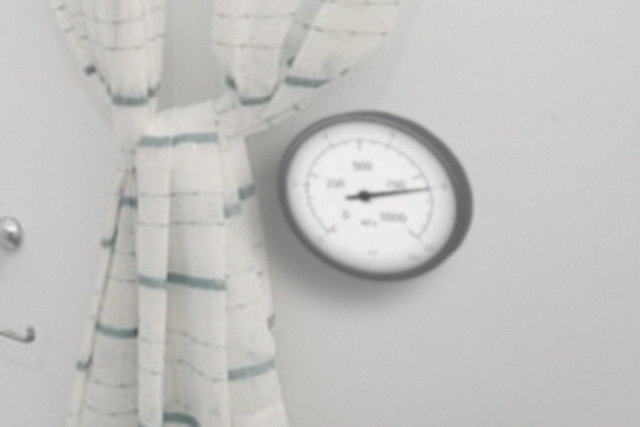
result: 800 kPa
